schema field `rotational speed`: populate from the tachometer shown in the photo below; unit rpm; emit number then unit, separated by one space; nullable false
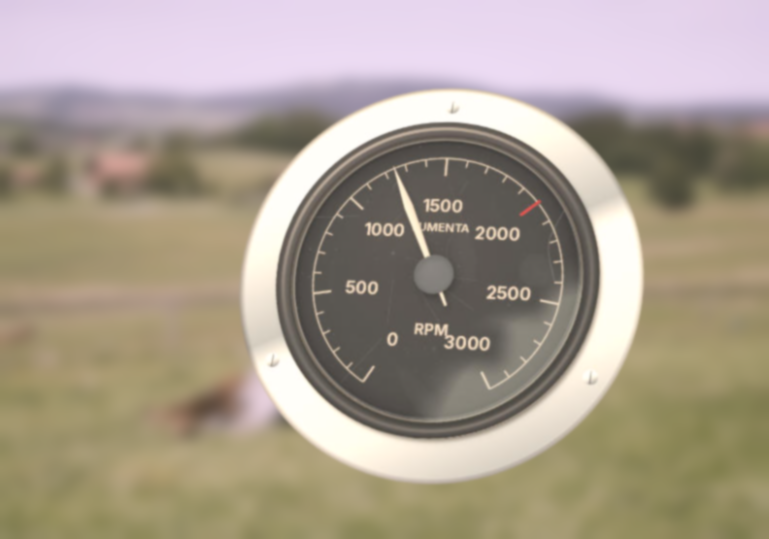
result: 1250 rpm
